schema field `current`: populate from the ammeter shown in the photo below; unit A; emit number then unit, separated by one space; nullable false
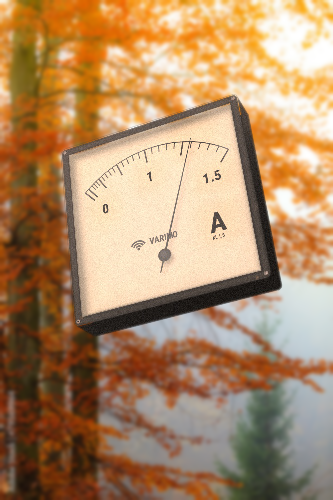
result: 1.3 A
